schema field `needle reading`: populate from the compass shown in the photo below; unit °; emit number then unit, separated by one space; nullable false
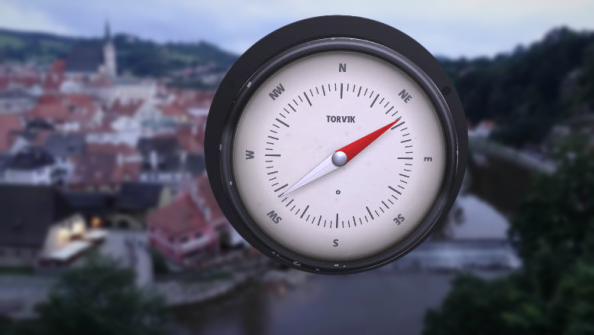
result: 55 °
